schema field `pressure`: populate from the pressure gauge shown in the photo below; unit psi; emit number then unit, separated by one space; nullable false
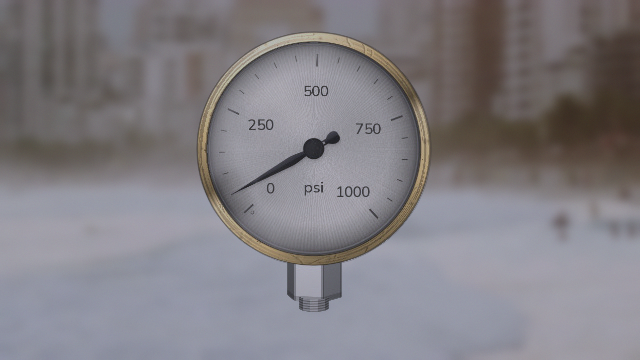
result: 50 psi
